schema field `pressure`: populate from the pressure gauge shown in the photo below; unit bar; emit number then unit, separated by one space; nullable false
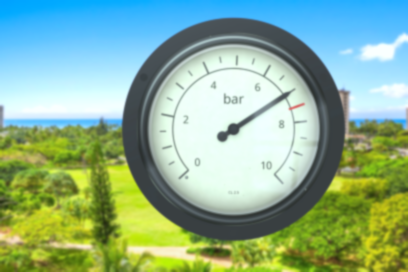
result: 7 bar
